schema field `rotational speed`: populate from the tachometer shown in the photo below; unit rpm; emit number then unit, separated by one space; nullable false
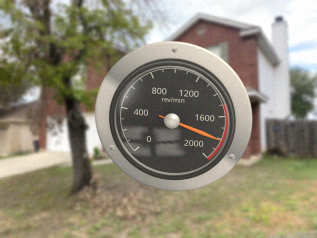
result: 1800 rpm
